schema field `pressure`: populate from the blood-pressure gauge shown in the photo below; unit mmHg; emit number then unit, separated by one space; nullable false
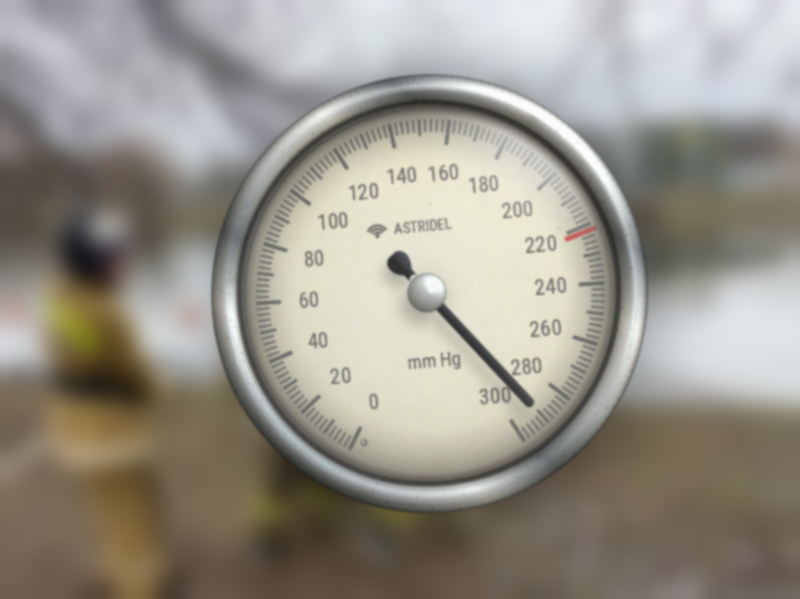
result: 290 mmHg
